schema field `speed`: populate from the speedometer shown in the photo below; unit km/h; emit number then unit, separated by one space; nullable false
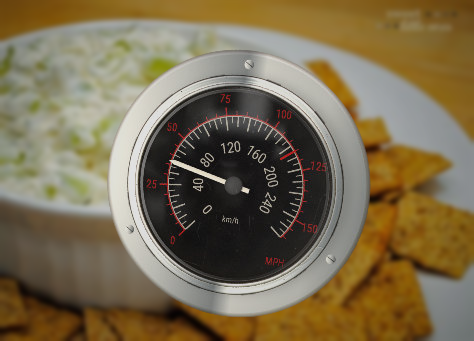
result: 60 km/h
